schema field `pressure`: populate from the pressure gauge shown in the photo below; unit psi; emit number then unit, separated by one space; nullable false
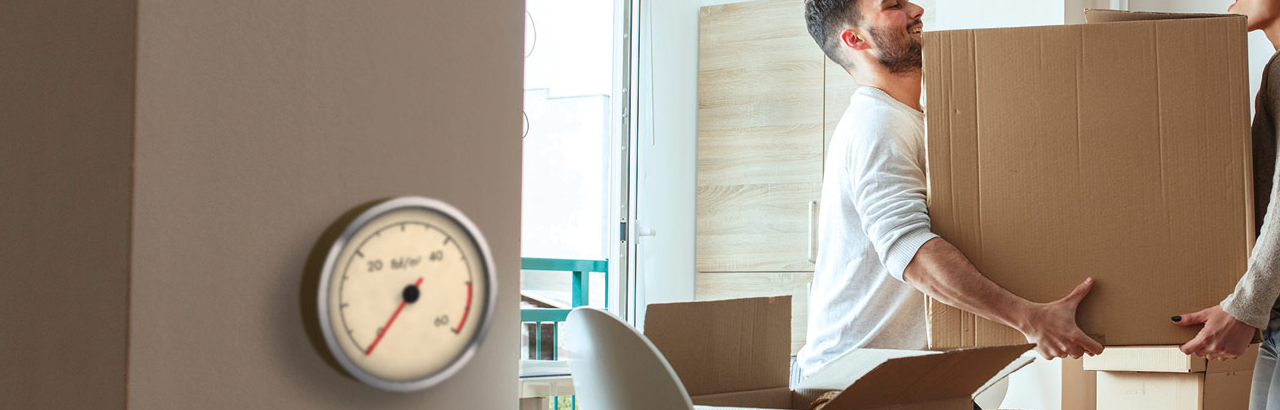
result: 0 psi
